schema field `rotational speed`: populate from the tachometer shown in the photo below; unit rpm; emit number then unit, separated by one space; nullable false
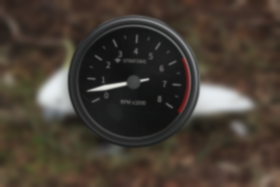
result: 500 rpm
